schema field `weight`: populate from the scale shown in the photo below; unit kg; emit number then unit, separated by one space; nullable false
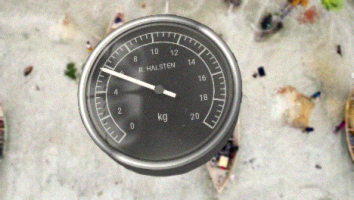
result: 5.6 kg
